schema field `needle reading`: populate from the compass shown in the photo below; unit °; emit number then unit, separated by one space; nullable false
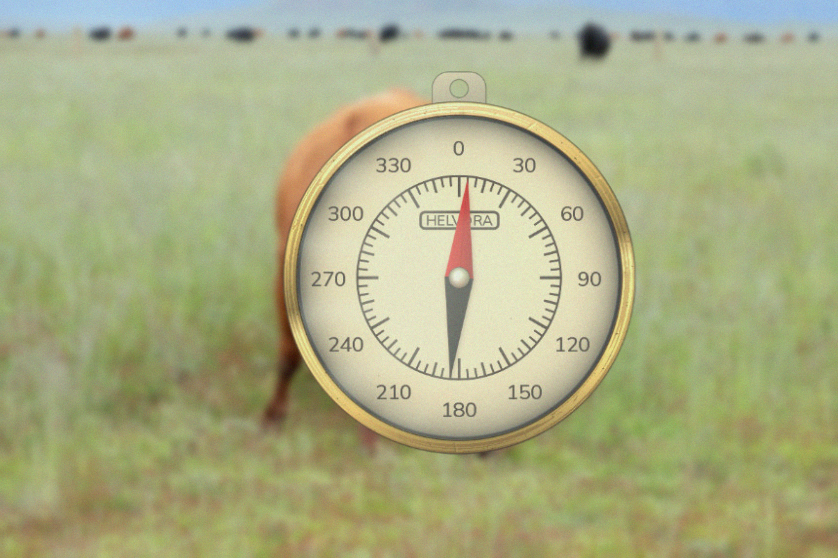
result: 5 °
